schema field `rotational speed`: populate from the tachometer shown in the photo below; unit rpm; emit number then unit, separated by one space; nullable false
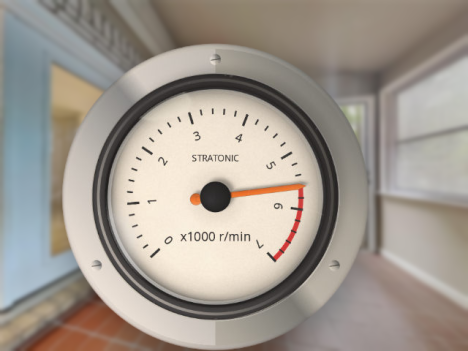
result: 5600 rpm
